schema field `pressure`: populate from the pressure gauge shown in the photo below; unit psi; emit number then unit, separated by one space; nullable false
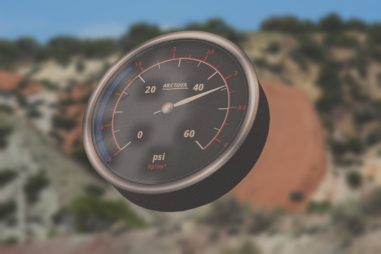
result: 45 psi
